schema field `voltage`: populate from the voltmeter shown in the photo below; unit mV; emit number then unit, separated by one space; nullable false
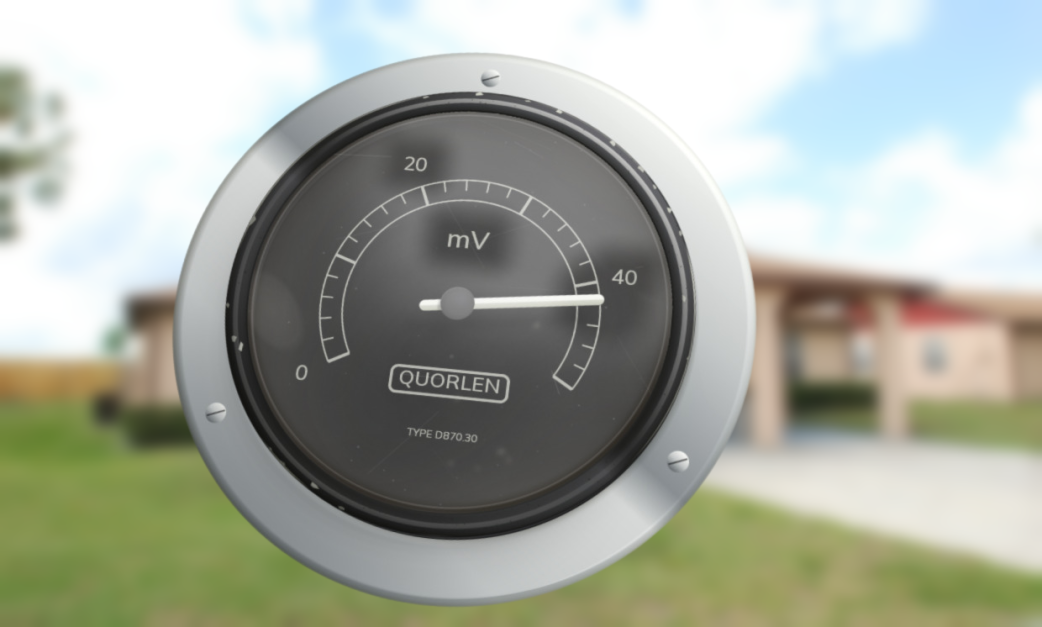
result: 42 mV
